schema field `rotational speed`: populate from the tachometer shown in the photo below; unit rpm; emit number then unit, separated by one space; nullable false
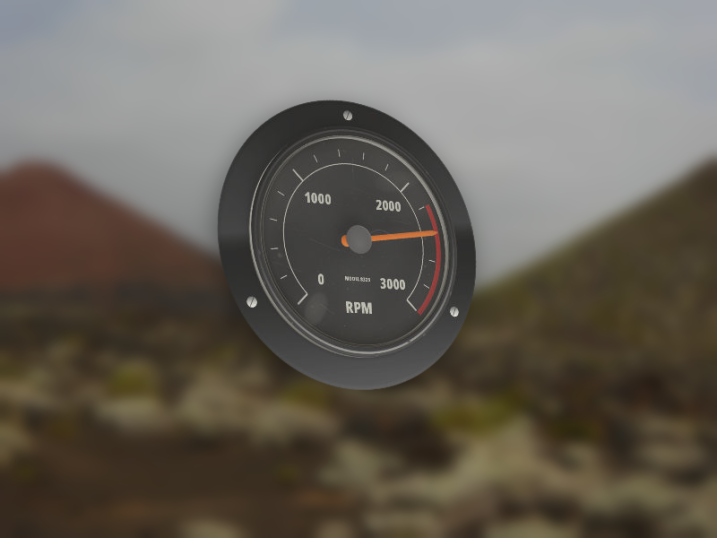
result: 2400 rpm
